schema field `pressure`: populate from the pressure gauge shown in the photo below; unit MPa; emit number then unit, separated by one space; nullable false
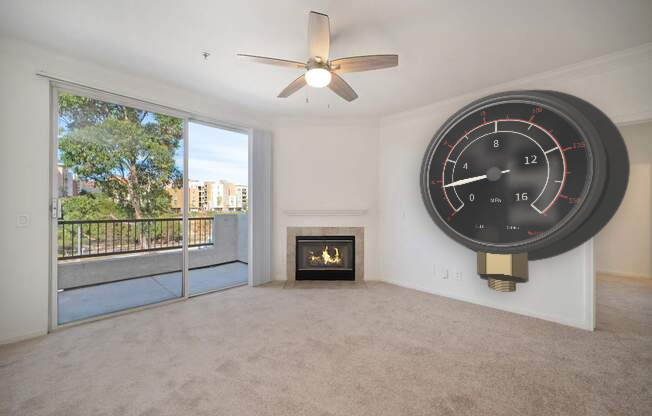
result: 2 MPa
